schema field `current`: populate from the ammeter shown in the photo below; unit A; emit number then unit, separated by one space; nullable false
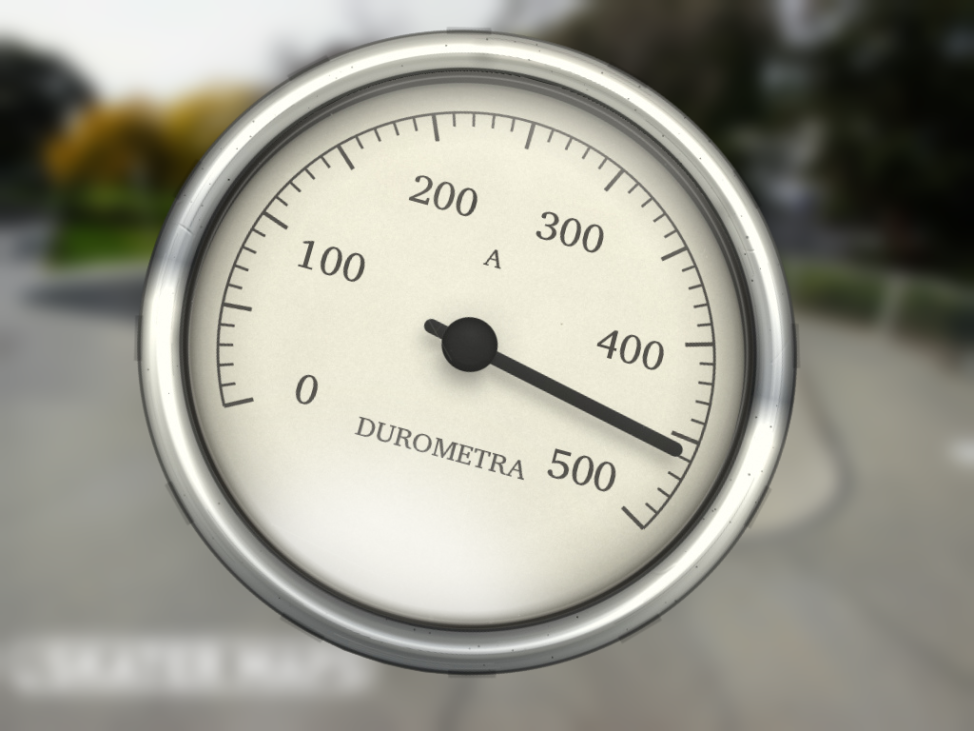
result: 460 A
